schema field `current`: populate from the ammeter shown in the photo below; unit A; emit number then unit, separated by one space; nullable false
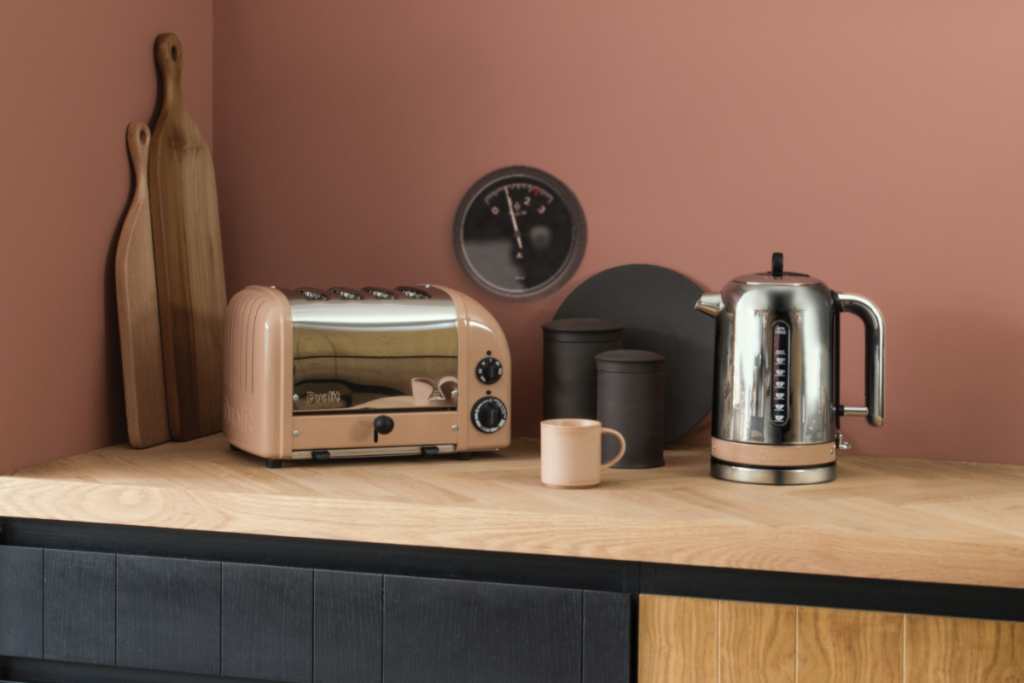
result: 1 A
